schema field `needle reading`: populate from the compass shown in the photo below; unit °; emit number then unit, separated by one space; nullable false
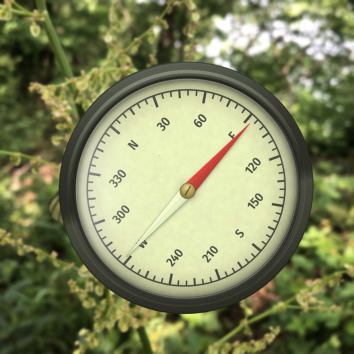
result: 92.5 °
